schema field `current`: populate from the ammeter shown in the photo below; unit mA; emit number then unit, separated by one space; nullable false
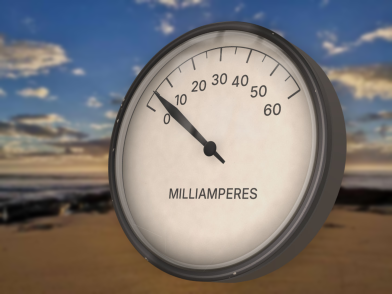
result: 5 mA
